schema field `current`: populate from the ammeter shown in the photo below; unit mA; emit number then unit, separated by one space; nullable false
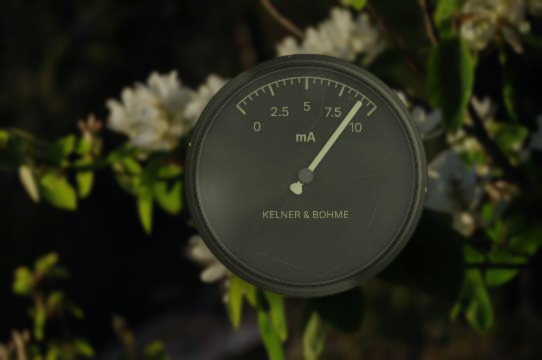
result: 9 mA
